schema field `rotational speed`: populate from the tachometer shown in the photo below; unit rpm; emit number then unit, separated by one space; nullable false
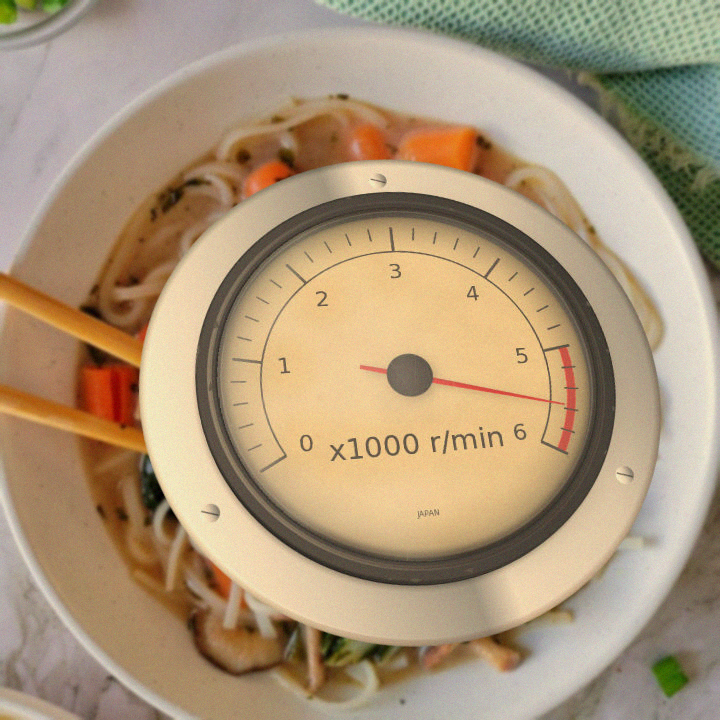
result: 5600 rpm
